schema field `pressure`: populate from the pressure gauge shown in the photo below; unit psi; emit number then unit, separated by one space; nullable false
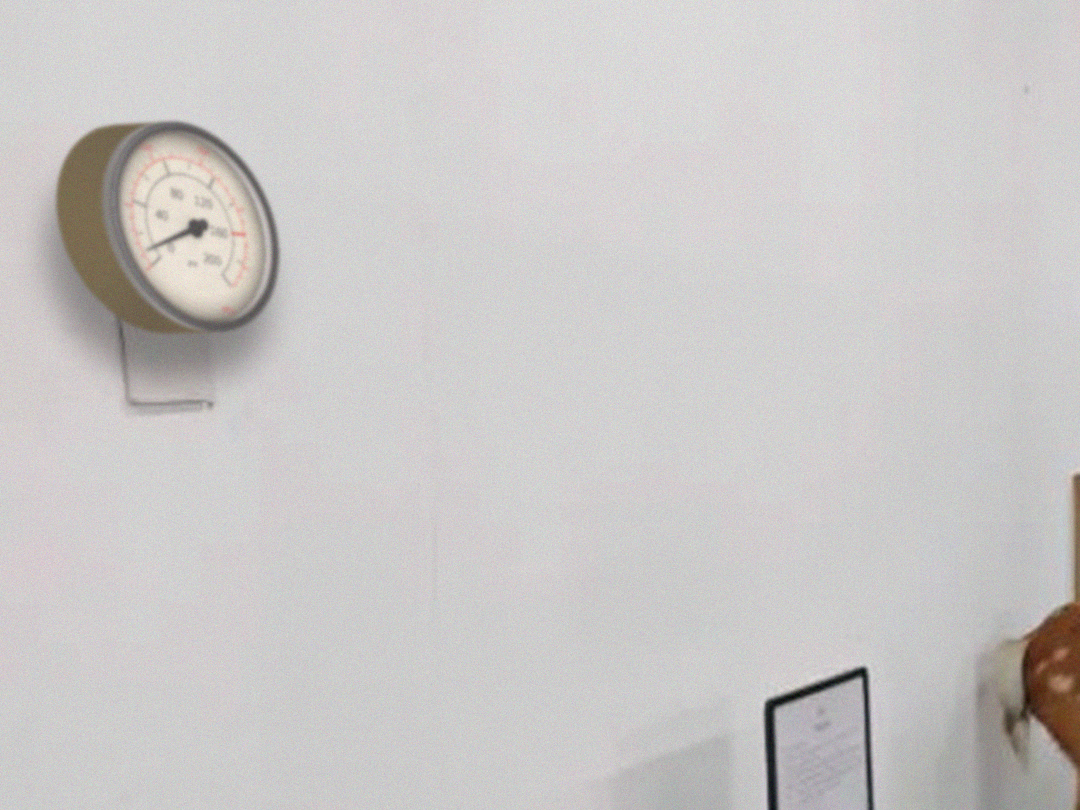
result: 10 psi
